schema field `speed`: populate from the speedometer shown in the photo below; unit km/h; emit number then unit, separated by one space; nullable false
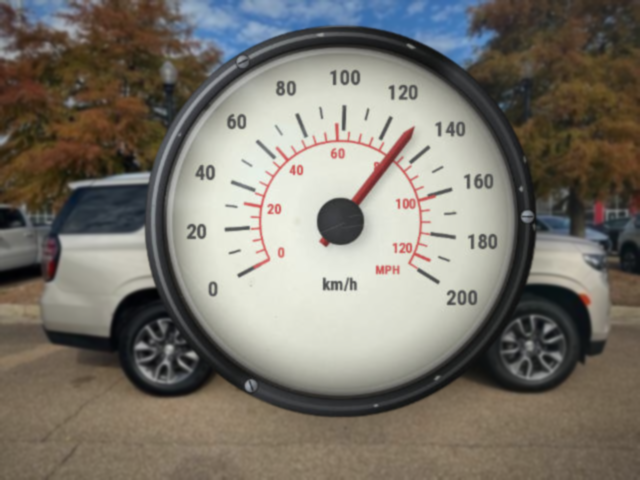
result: 130 km/h
